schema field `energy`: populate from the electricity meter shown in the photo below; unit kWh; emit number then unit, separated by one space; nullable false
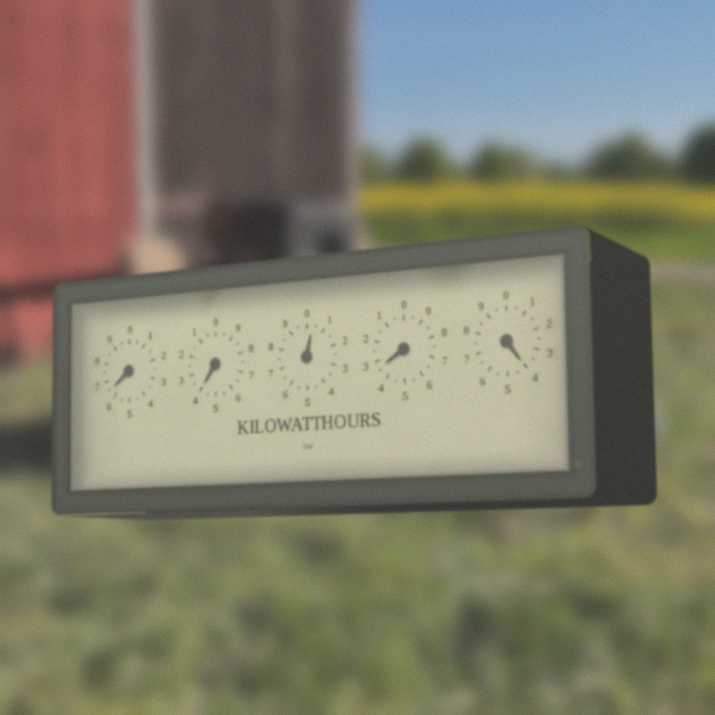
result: 64034 kWh
